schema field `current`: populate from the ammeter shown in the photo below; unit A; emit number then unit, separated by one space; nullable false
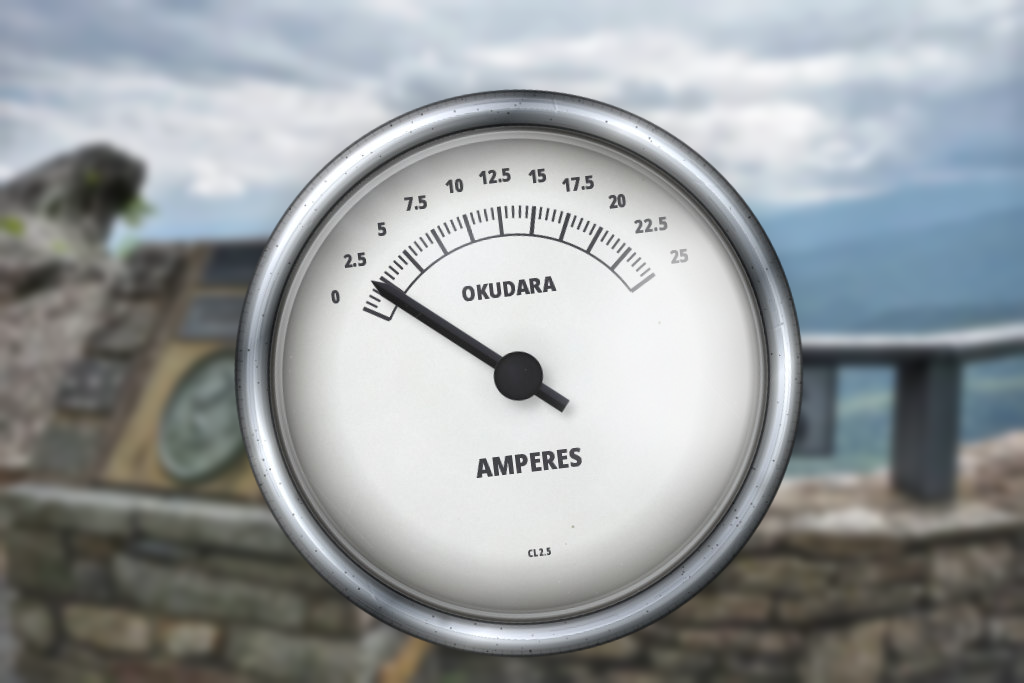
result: 2 A
